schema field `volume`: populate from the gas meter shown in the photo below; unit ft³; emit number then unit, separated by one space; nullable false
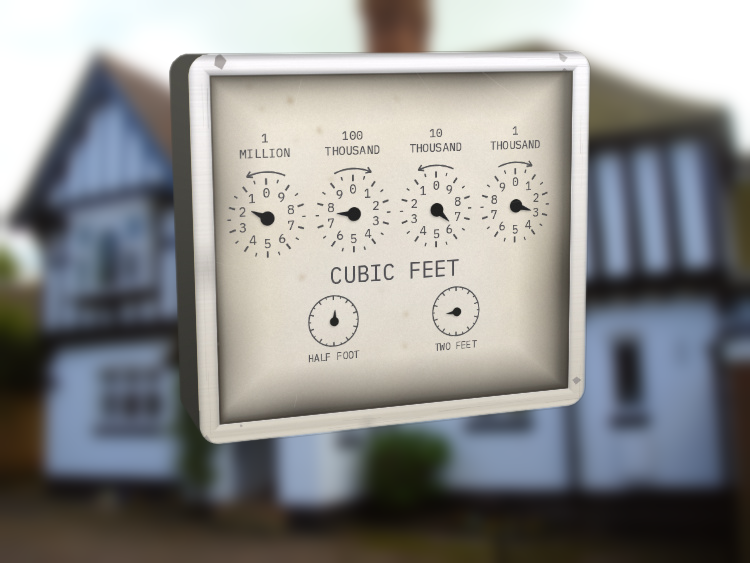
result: 176300 ft³
